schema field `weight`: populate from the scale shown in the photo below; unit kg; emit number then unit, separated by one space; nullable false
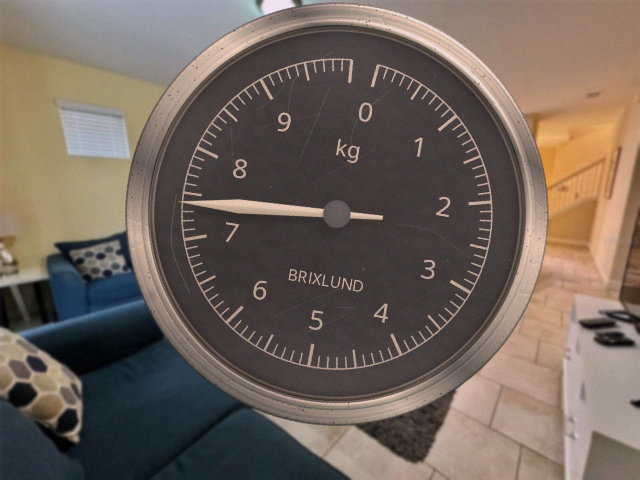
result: 7.4 kg
